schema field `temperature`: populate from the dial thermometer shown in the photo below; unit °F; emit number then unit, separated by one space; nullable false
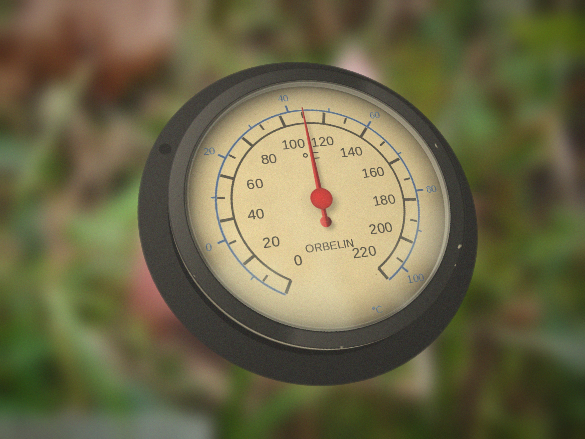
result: 110 °F
